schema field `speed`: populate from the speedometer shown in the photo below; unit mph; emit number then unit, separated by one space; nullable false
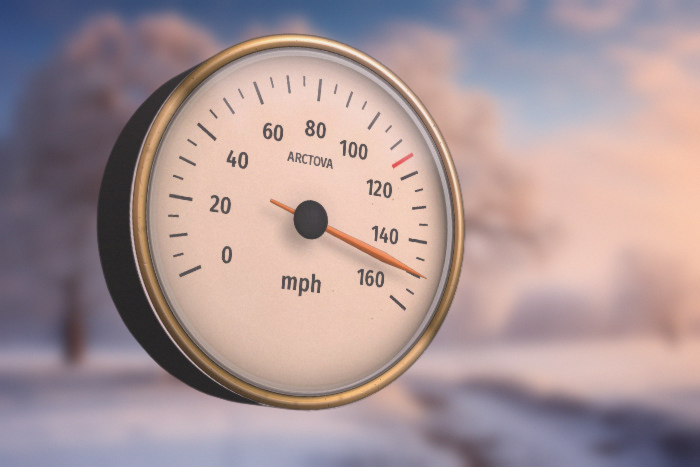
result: 150 mph
